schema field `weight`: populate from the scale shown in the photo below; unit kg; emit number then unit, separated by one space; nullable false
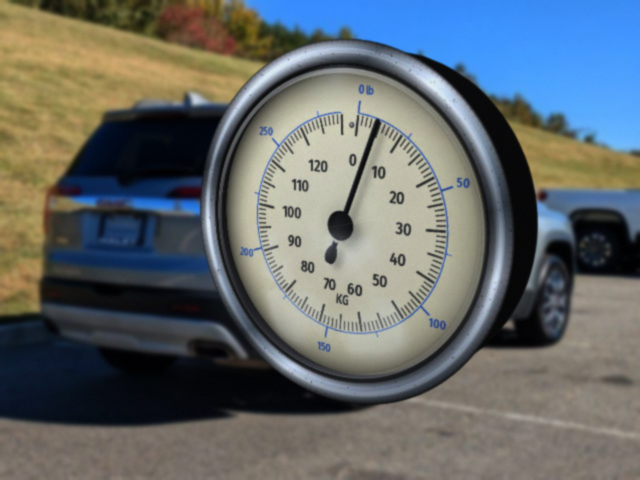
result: 5 kg
